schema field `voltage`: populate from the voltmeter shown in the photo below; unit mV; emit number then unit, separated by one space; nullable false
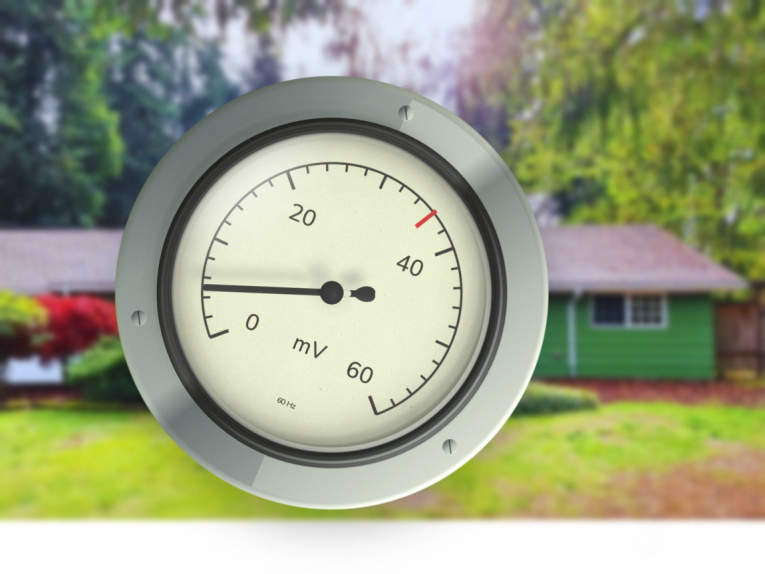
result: 5 mV
